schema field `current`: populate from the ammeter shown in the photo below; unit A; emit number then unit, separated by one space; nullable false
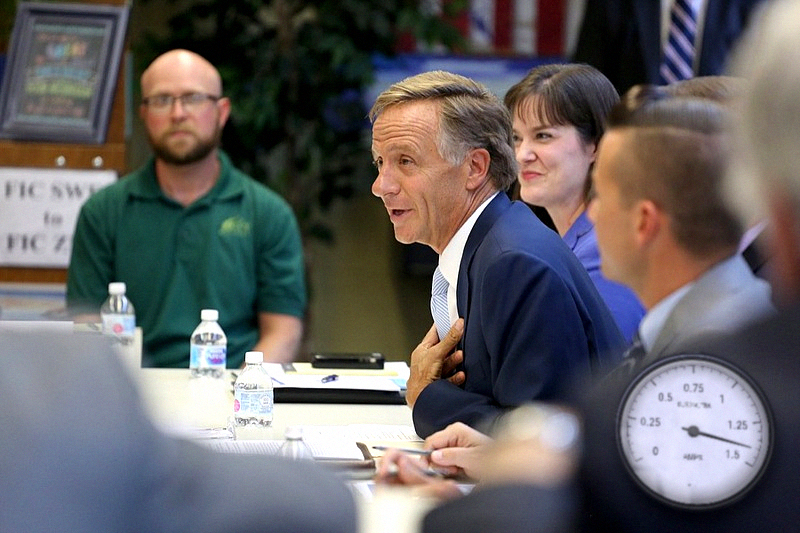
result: 1.4 A
